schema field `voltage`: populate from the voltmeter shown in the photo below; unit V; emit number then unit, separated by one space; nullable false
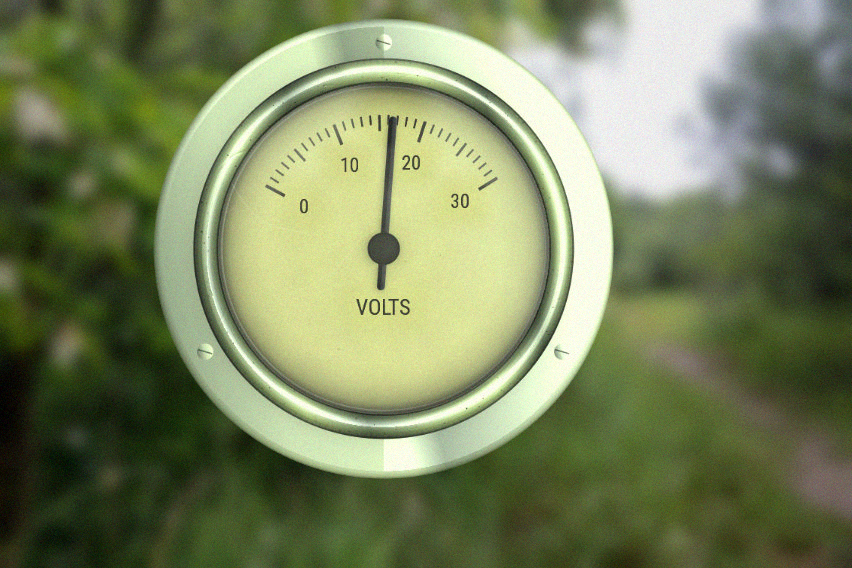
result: 16.5 V
